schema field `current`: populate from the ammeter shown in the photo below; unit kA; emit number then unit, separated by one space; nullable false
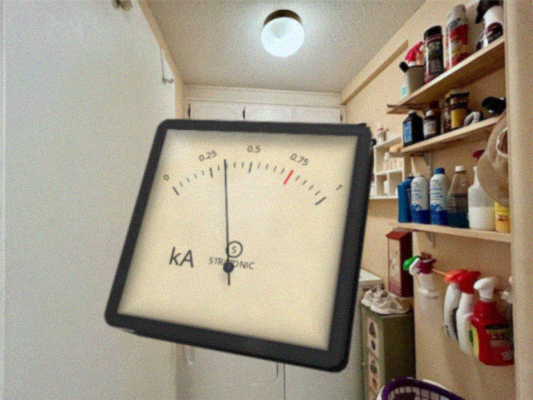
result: 0.35 kA
